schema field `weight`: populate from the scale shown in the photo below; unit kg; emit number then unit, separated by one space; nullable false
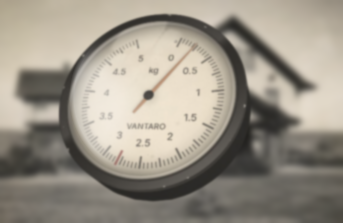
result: 0.25 kg
